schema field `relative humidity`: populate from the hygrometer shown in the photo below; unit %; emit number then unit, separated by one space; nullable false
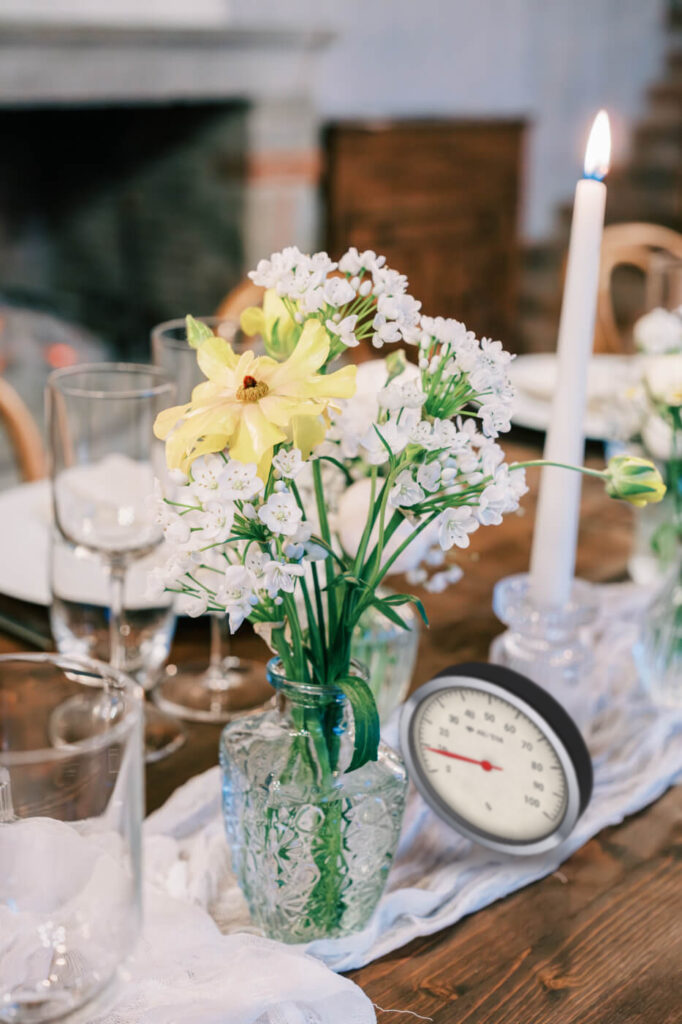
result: 10 %
